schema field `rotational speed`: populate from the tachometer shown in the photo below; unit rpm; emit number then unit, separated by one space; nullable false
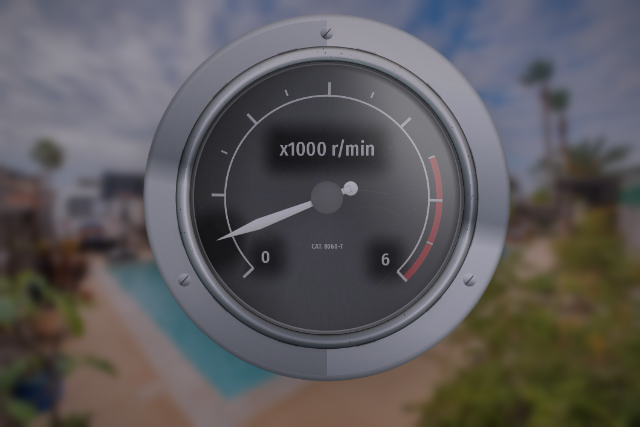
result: 500 rpm
